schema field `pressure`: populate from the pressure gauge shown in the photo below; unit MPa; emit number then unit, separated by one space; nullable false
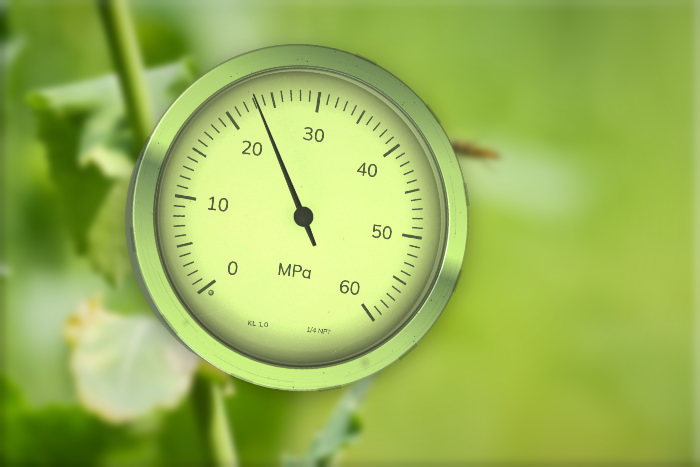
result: 23 MPa
